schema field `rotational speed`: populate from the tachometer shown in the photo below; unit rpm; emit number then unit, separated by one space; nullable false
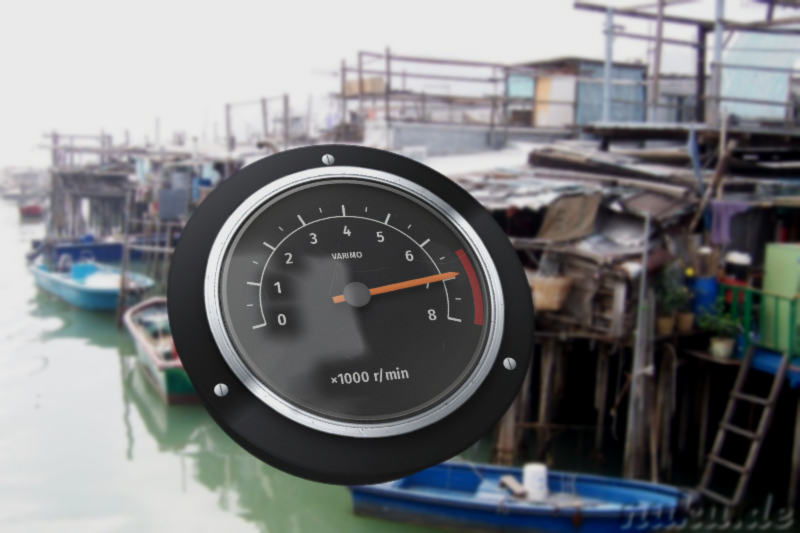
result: 7000 rpm
